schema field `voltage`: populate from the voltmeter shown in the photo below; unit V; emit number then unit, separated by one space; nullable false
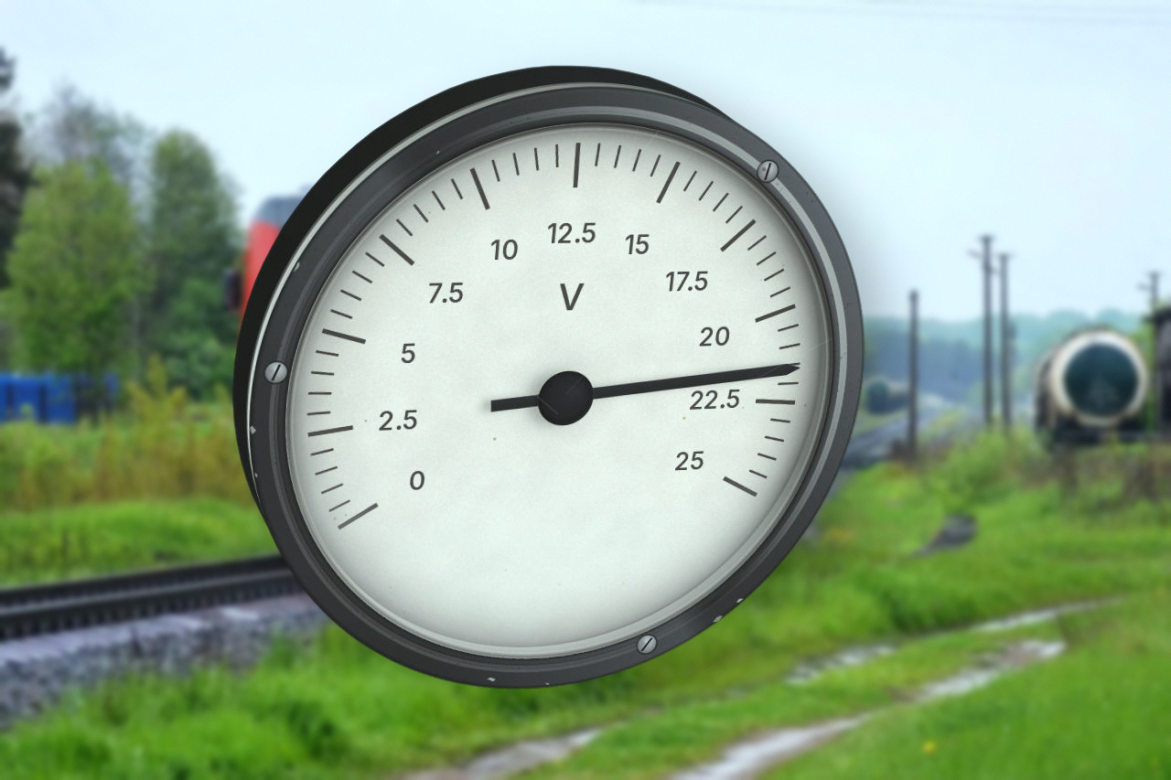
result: 21.5 V
